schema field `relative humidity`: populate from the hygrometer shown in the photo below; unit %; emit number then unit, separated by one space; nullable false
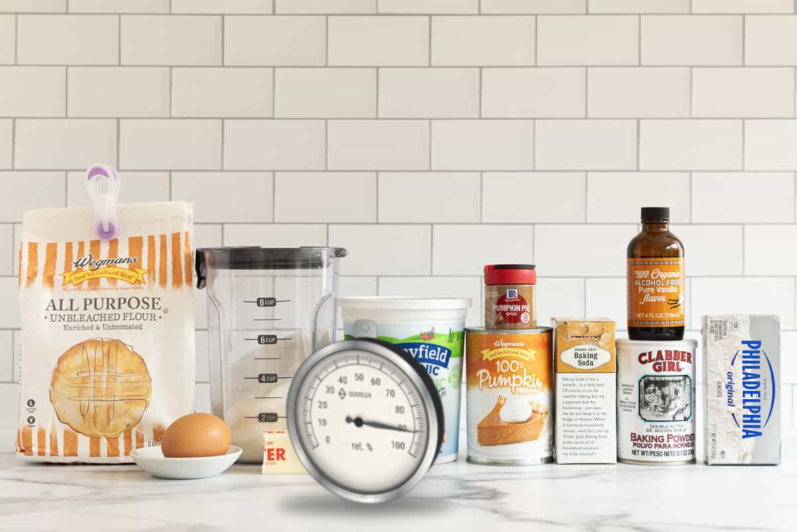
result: 90 %
